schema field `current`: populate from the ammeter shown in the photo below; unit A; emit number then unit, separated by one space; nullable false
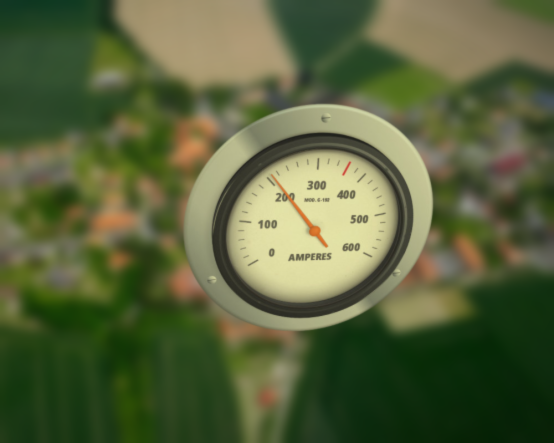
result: 210 A
